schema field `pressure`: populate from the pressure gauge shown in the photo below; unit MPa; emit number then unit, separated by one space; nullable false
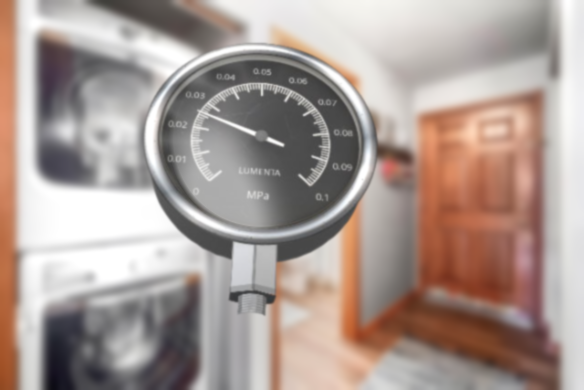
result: 0.025 MPa
